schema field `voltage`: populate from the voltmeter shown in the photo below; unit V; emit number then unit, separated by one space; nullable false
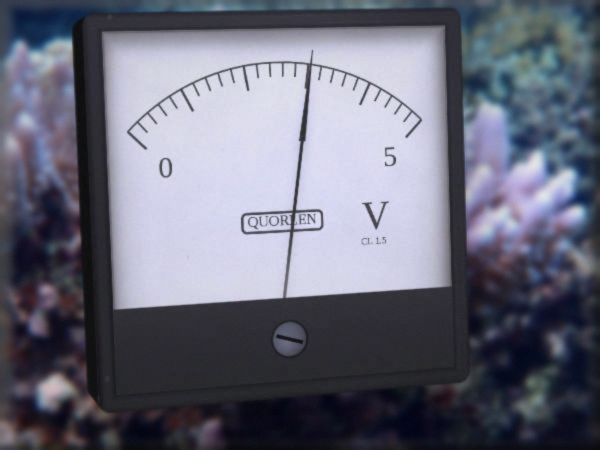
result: 3 V
